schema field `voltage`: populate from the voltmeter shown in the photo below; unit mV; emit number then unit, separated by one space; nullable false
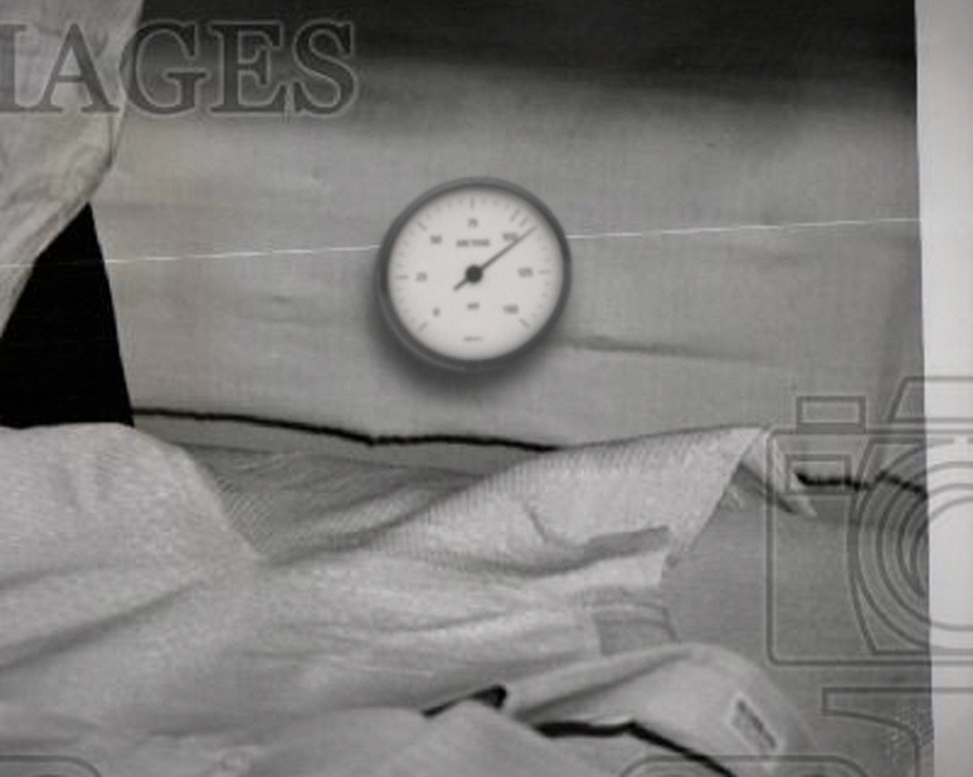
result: 105 mV
